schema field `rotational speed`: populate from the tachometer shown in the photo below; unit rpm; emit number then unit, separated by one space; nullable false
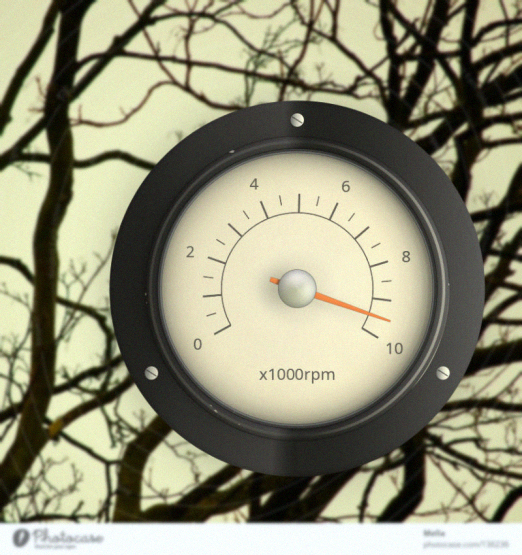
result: 9500 rpm
